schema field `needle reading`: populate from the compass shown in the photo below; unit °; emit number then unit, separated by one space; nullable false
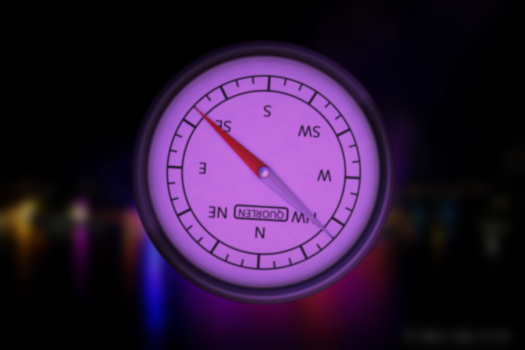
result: 130 °
